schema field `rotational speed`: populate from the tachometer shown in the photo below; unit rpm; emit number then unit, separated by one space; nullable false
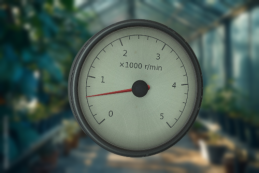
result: 600 rpm
